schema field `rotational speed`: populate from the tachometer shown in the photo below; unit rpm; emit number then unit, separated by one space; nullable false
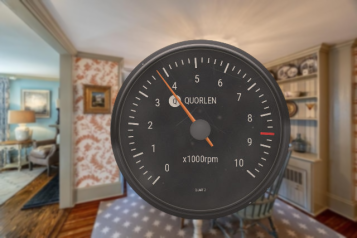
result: 3800 rpm
